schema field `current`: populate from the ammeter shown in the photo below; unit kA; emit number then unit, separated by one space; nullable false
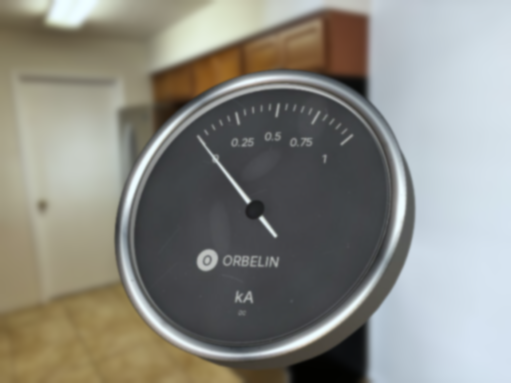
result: 0 kA
